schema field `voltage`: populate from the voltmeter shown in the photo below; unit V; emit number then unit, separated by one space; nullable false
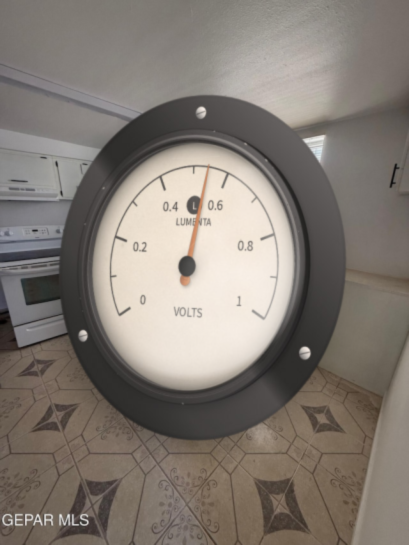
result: 0.55 V
